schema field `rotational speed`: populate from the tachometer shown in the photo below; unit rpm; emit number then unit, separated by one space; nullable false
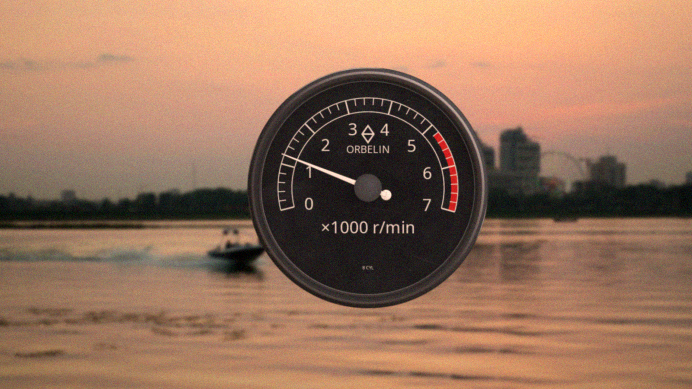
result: 1200 rpm
